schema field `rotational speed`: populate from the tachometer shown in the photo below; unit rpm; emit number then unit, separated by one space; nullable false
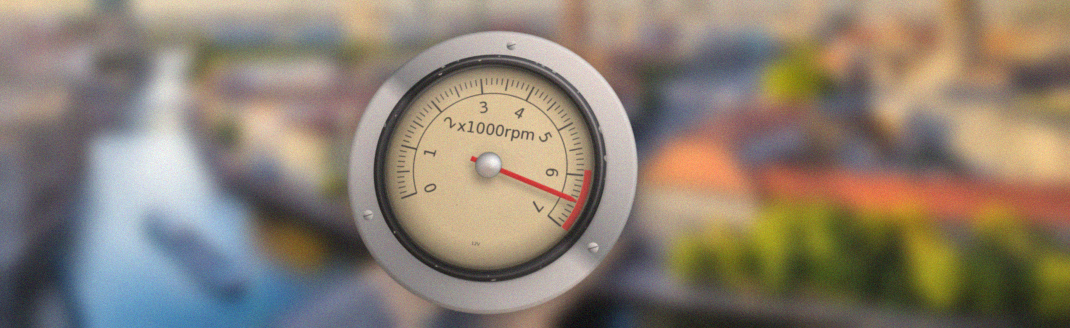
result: 6500 rpm
